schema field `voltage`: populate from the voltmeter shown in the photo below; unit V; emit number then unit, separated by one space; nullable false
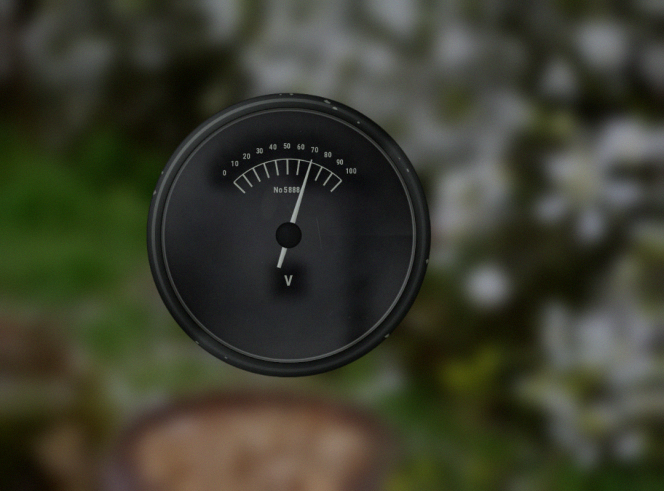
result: 70 V
